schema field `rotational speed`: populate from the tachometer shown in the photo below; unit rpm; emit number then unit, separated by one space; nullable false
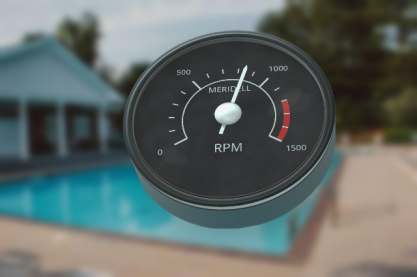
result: 850 rpm
